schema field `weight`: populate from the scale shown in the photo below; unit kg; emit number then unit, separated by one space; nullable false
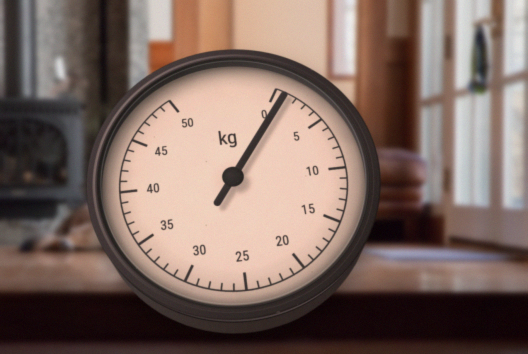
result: 1 kg
